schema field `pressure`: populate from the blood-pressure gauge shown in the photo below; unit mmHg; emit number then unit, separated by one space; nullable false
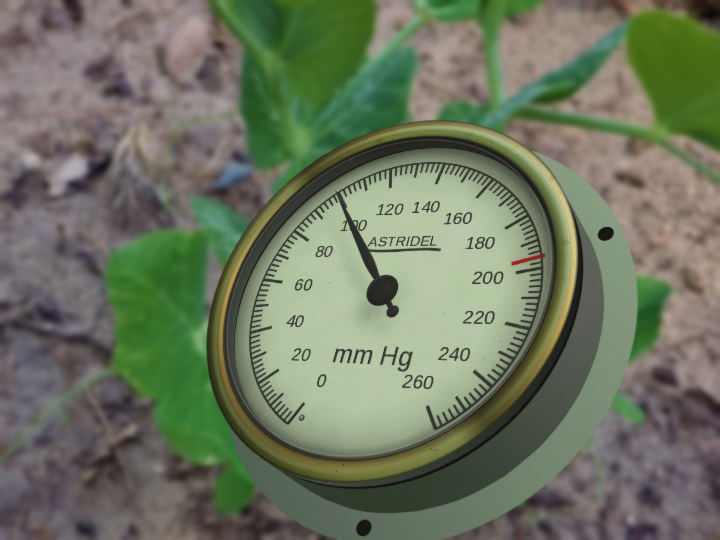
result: 100 mmHg
